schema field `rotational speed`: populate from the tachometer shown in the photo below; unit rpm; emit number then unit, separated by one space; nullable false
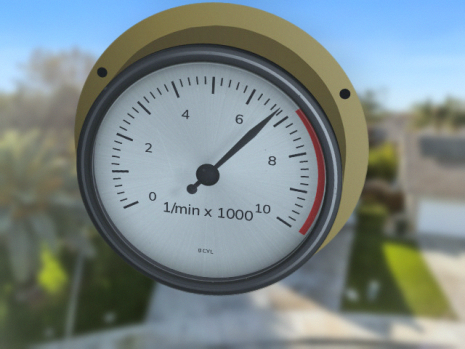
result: 6700 rpm
